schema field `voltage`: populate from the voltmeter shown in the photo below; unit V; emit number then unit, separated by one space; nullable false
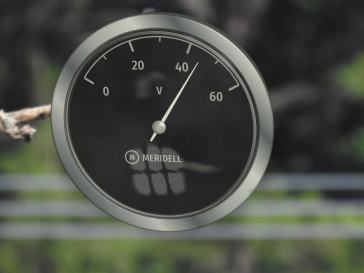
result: 45 V
